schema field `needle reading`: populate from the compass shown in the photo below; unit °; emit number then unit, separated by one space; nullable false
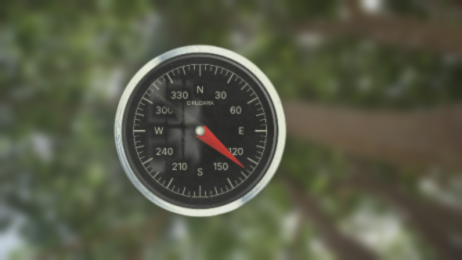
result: 130 °
